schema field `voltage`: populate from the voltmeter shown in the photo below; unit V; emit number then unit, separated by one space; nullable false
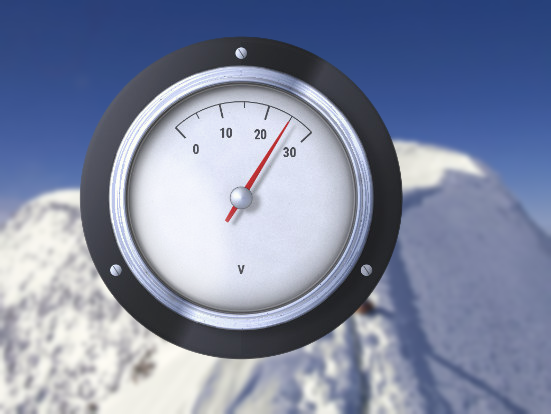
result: 25 V
